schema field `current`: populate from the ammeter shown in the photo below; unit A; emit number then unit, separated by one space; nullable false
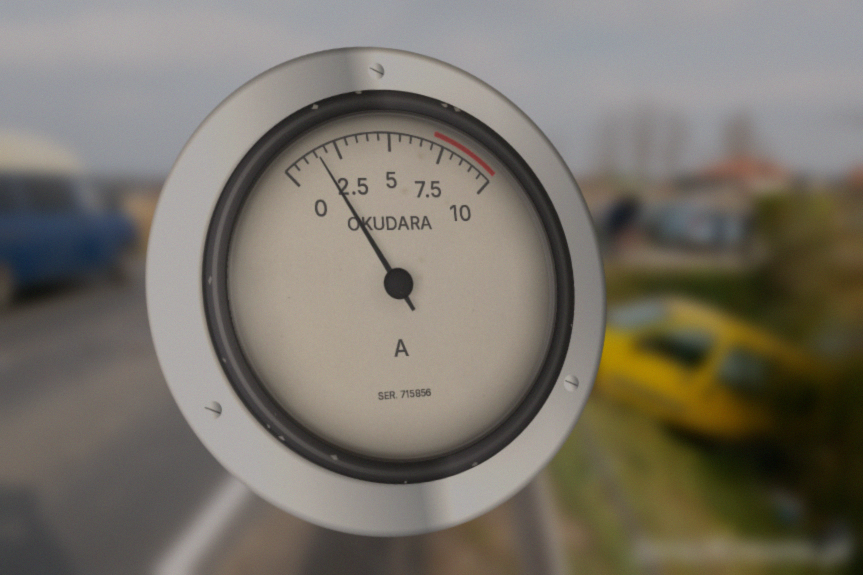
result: 1.5 A
